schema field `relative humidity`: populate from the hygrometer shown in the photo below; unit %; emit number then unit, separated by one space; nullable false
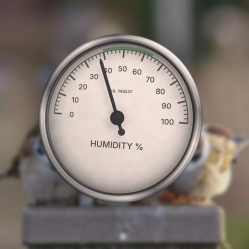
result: 38 %
